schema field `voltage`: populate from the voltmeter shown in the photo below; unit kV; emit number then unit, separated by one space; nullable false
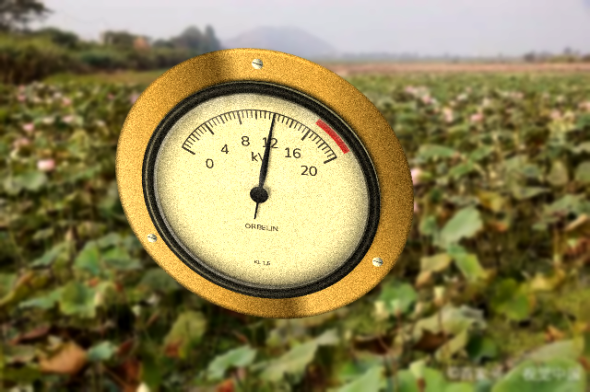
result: 12 kV
